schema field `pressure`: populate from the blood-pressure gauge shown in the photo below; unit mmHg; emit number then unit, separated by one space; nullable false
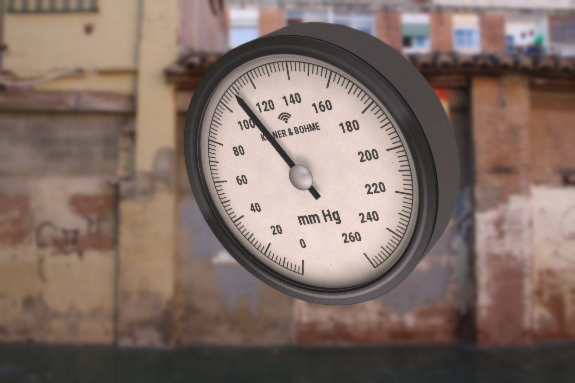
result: 110 mmHg
